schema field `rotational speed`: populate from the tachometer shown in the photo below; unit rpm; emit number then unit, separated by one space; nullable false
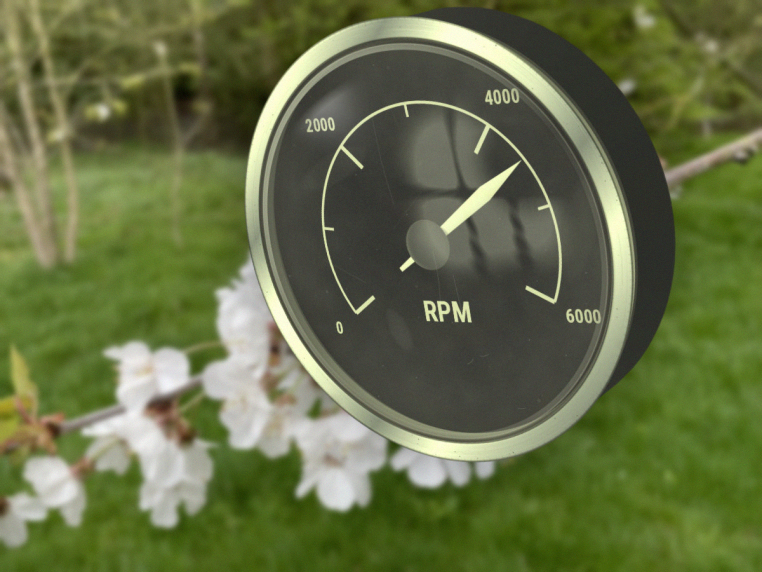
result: 4500 rpm
